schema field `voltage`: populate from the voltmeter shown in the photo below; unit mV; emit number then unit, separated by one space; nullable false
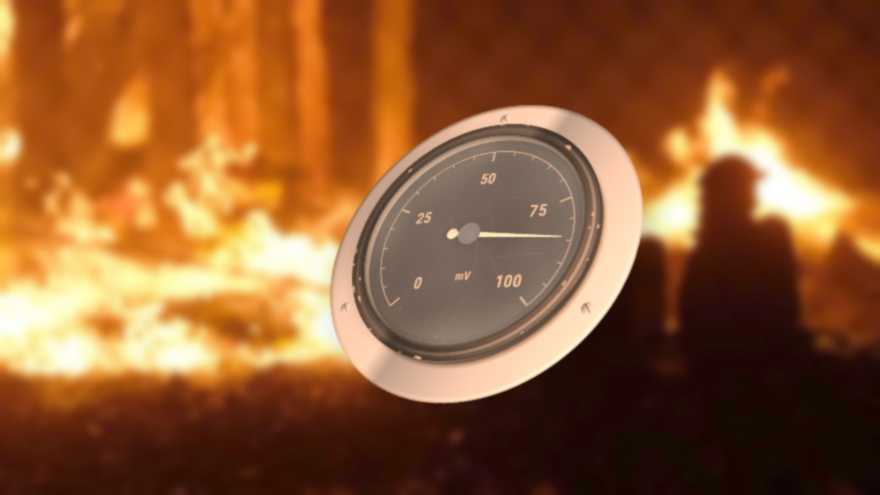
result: 85 mV
